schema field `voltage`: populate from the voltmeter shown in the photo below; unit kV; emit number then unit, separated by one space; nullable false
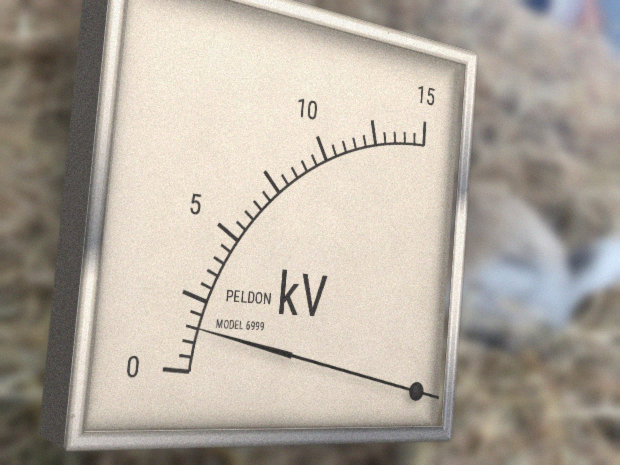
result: 1.5 kV
